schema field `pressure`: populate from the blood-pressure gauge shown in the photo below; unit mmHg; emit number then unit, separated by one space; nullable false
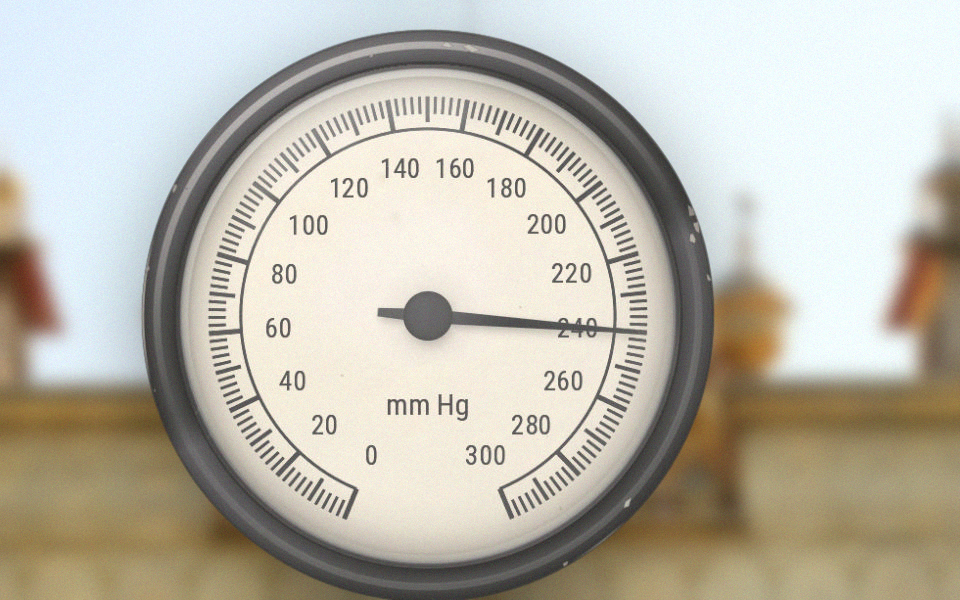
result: 240 mmHg
